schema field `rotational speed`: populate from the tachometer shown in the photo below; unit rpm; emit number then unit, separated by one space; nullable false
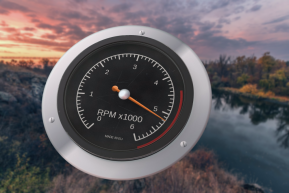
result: 5200 rpm
